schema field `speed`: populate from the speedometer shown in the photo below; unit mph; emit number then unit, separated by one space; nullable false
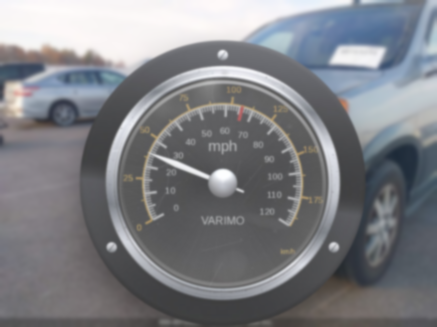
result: 25 mph
